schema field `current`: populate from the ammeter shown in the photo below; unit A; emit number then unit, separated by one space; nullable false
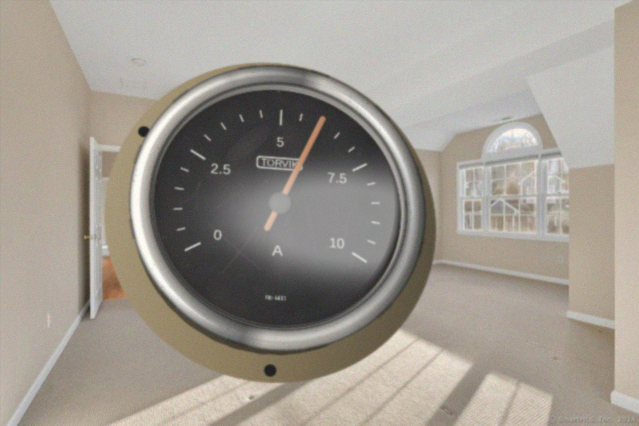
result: 6 A
